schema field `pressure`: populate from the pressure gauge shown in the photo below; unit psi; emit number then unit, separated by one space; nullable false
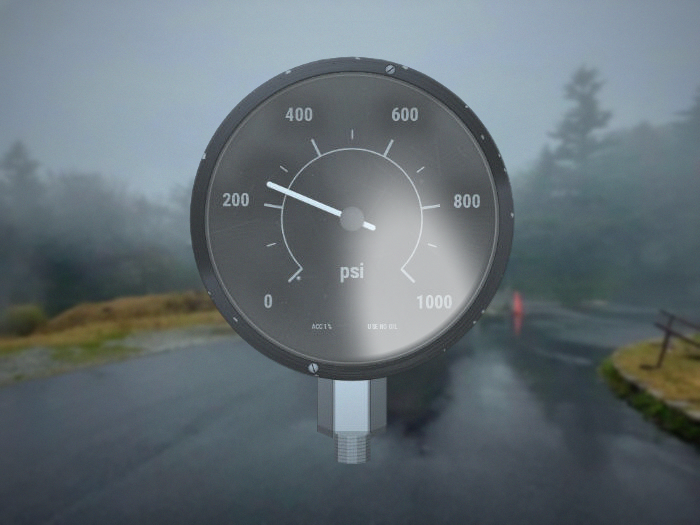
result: 250 psi
